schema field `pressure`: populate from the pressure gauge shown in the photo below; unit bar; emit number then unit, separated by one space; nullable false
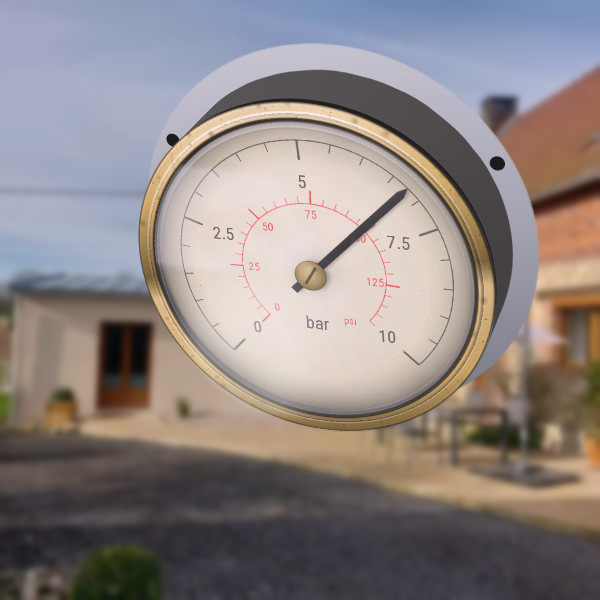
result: 6.75 bar
